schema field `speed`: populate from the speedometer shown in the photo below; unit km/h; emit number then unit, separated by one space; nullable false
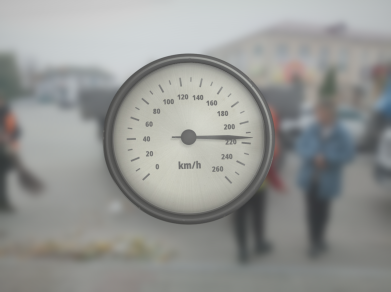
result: 215 km/h
